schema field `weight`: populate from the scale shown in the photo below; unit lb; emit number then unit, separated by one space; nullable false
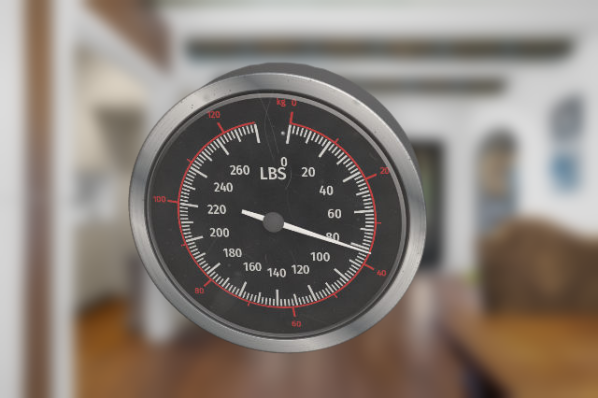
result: 80 lb
